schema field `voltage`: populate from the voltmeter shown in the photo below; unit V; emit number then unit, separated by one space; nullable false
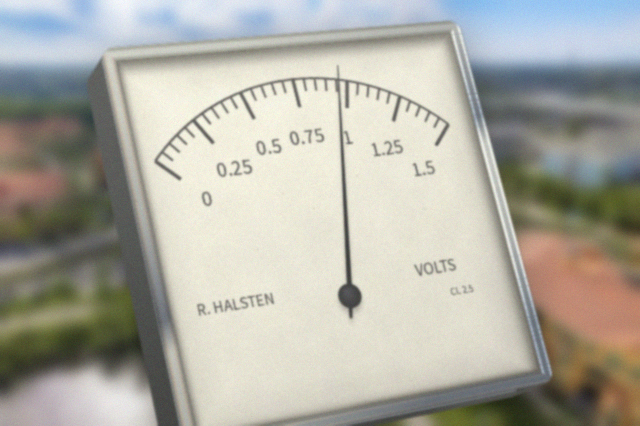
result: 0.95 V
